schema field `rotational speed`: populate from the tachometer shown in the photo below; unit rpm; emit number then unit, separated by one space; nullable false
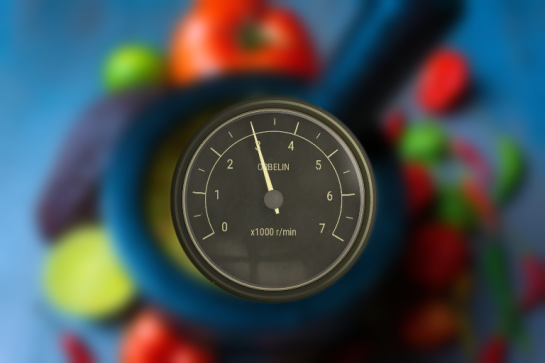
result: 3000 rpm
